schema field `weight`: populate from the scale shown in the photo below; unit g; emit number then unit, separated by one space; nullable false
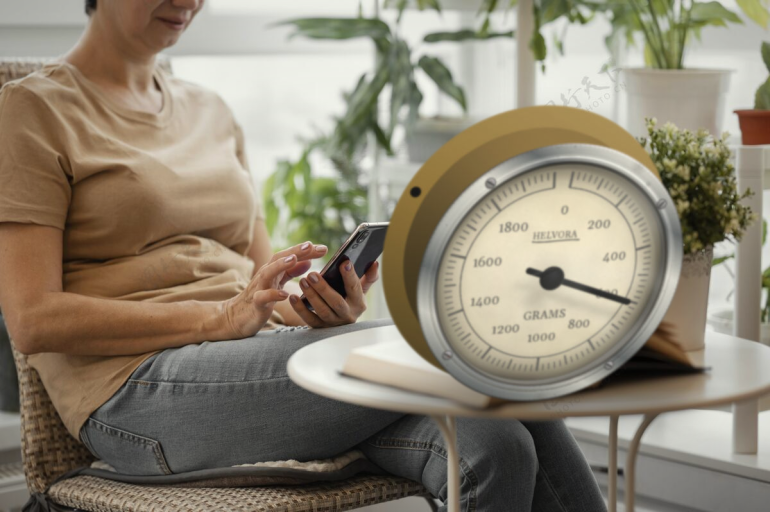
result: 600 g
